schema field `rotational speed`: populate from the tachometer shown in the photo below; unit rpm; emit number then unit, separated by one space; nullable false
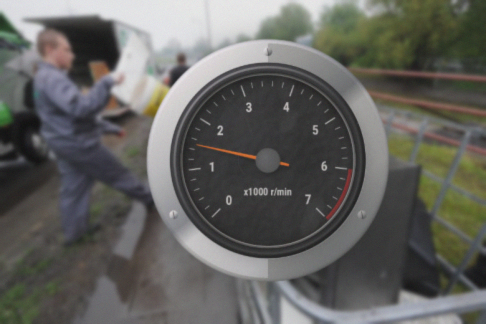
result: 1500 rpm
